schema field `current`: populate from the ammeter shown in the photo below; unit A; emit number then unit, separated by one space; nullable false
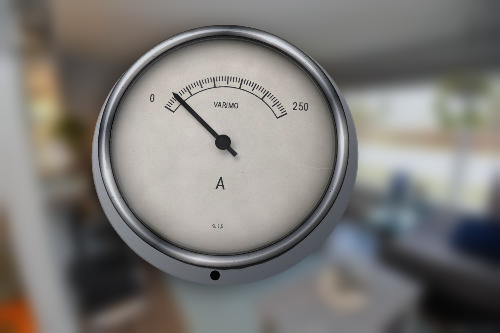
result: 25 A
